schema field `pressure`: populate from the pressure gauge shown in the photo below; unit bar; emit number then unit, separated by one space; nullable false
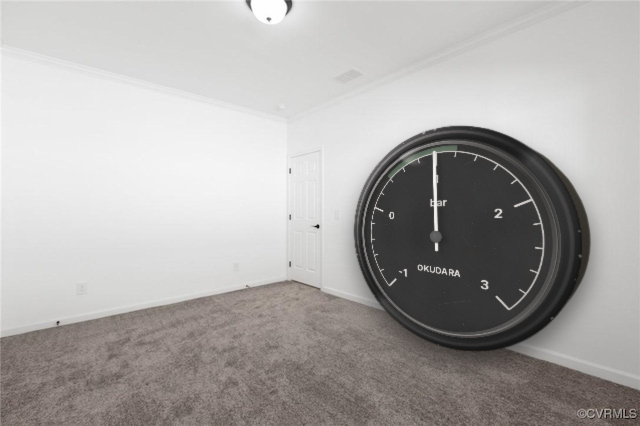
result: 1 bar
